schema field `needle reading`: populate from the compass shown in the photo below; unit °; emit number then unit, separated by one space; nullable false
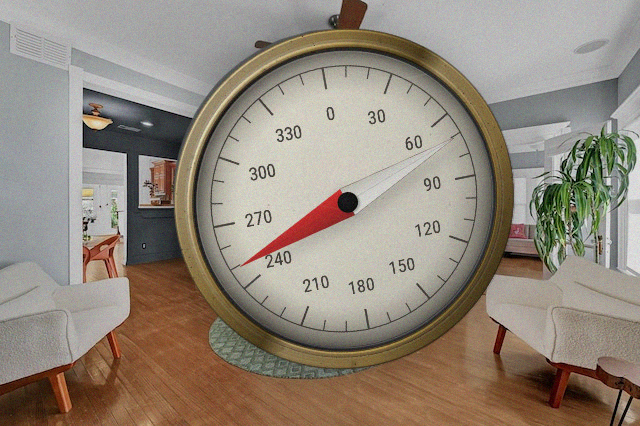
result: 250 °
